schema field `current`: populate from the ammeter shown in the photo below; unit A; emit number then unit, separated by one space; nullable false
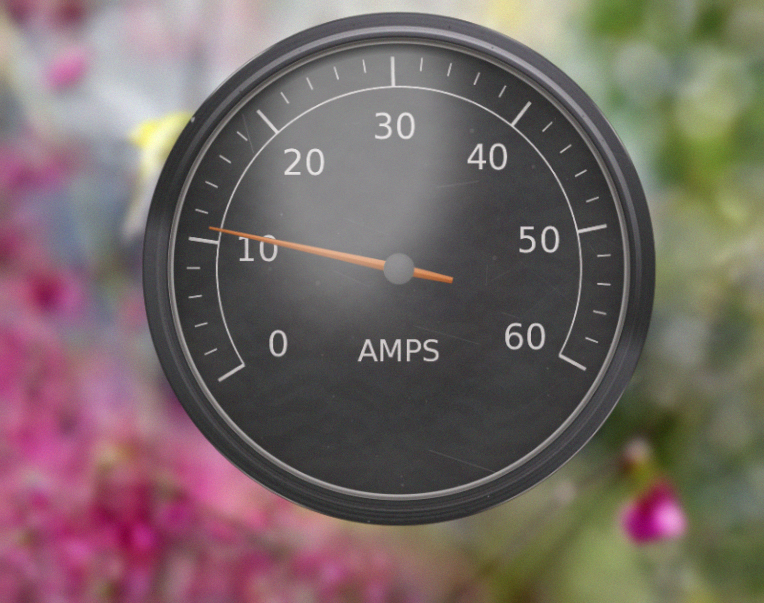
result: 11 A
